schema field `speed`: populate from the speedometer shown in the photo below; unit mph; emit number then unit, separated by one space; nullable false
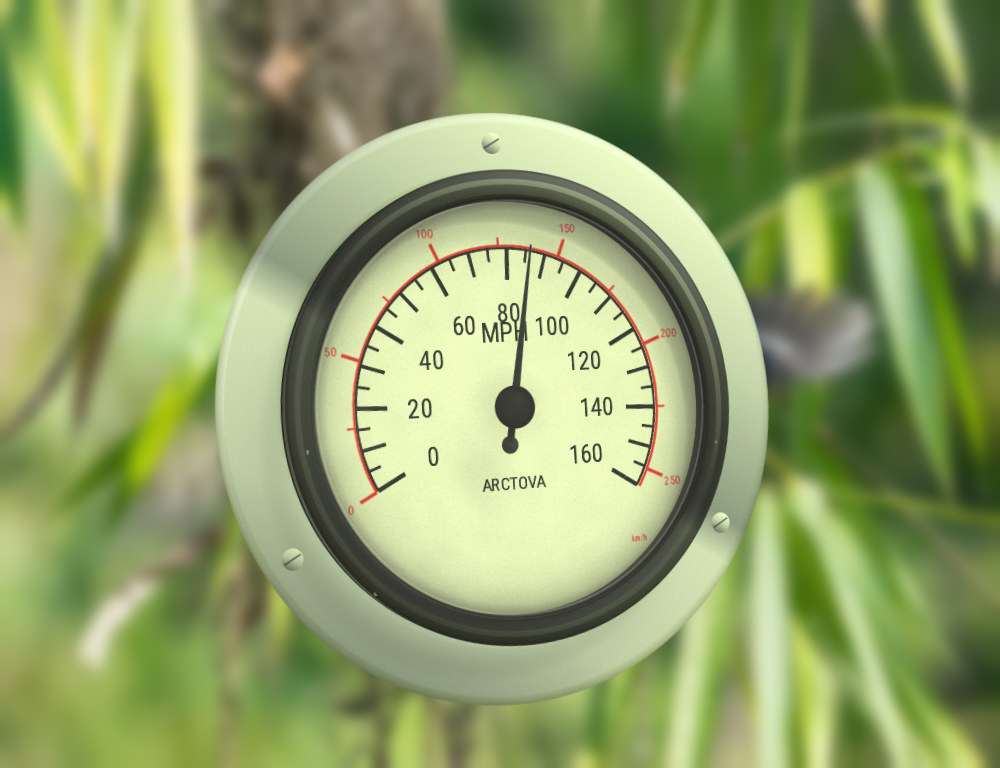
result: 85 mph
